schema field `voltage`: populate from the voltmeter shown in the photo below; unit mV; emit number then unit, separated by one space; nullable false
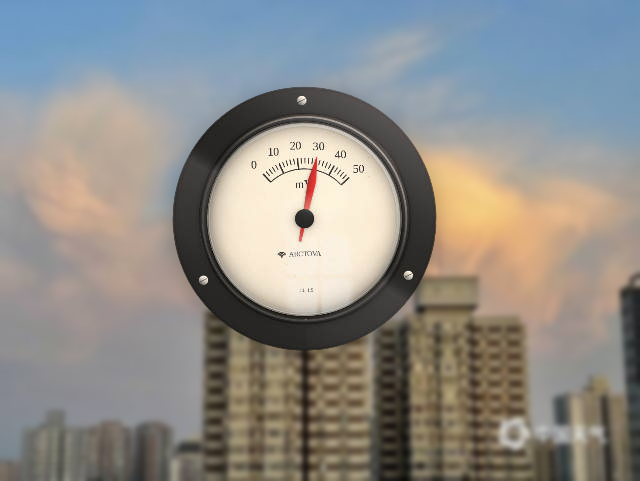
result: 30 mV
